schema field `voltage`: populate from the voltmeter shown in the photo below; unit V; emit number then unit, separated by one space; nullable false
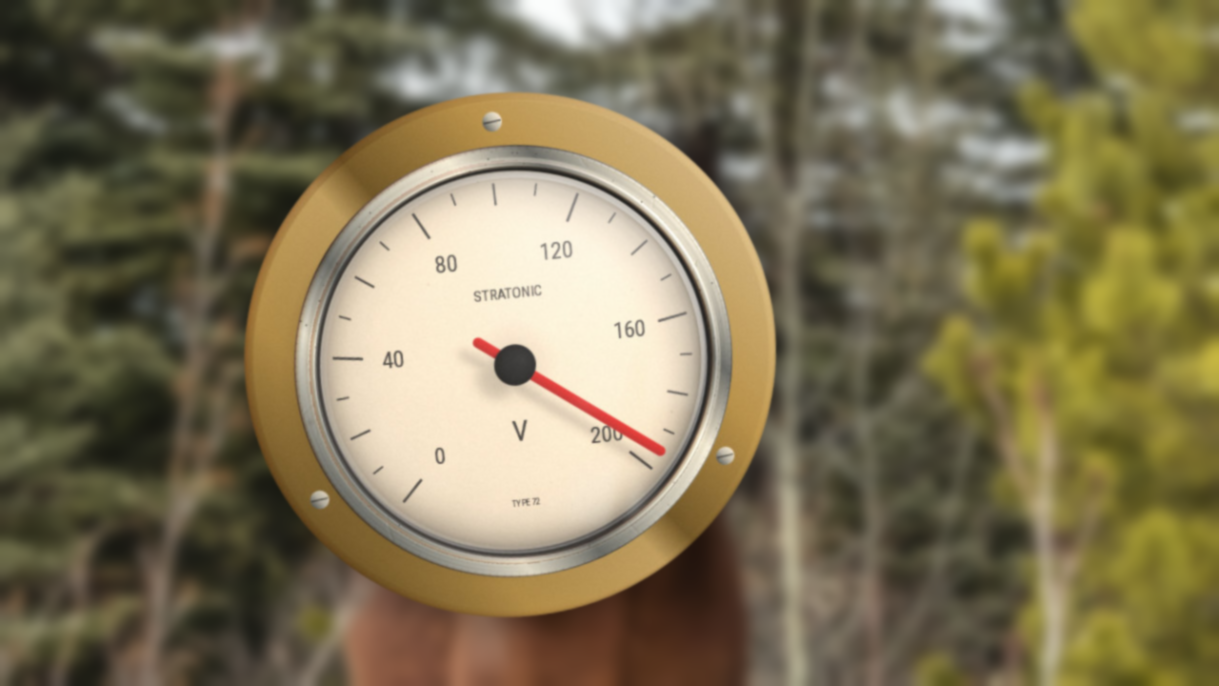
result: 195 V
